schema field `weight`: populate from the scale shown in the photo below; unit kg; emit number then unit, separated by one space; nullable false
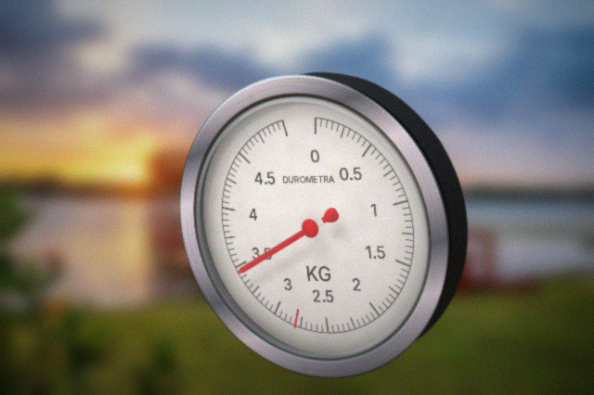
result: 3.45 kg
